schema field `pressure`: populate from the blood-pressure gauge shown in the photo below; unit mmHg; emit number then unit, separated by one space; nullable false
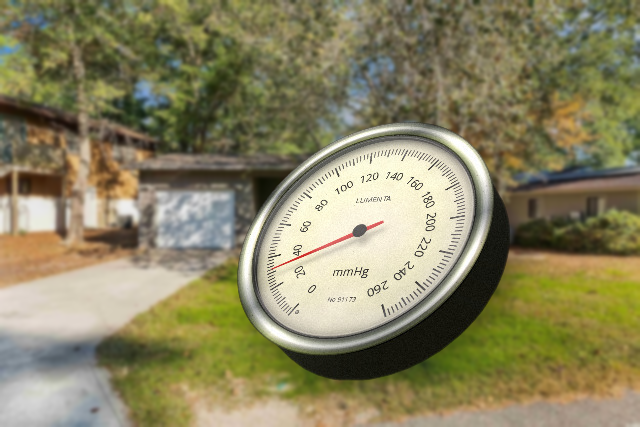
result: 30 mmHg
